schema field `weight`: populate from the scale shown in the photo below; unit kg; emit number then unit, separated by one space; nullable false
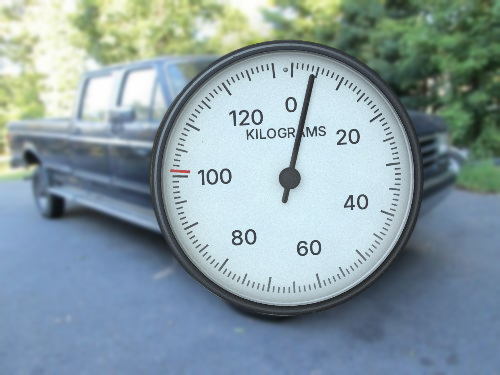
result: 4 kg
